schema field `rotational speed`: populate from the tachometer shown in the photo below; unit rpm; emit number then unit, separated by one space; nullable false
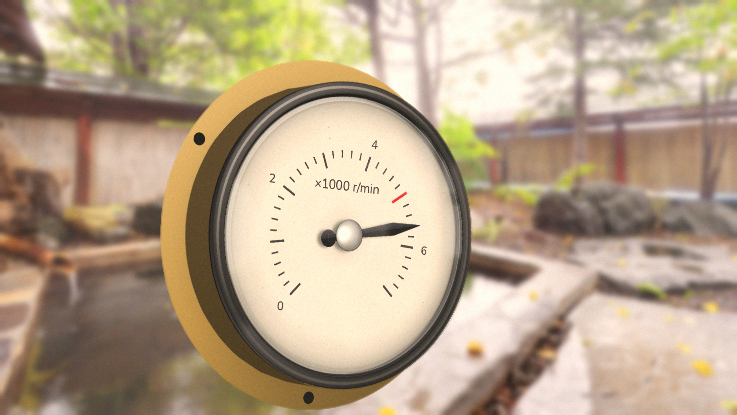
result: 5600 rpm
